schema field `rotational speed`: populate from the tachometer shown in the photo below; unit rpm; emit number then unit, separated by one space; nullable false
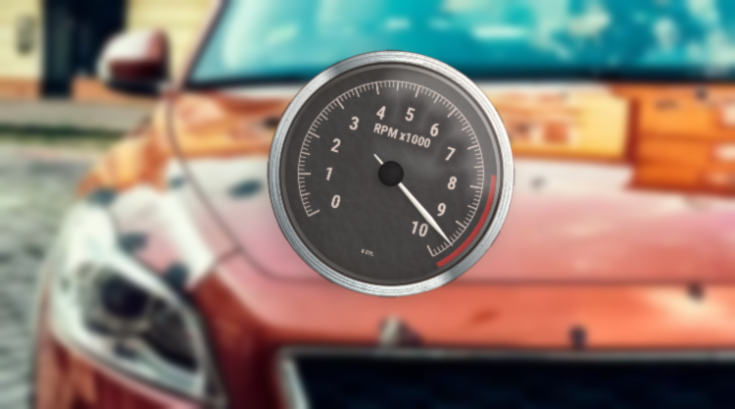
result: 9500 rpm
